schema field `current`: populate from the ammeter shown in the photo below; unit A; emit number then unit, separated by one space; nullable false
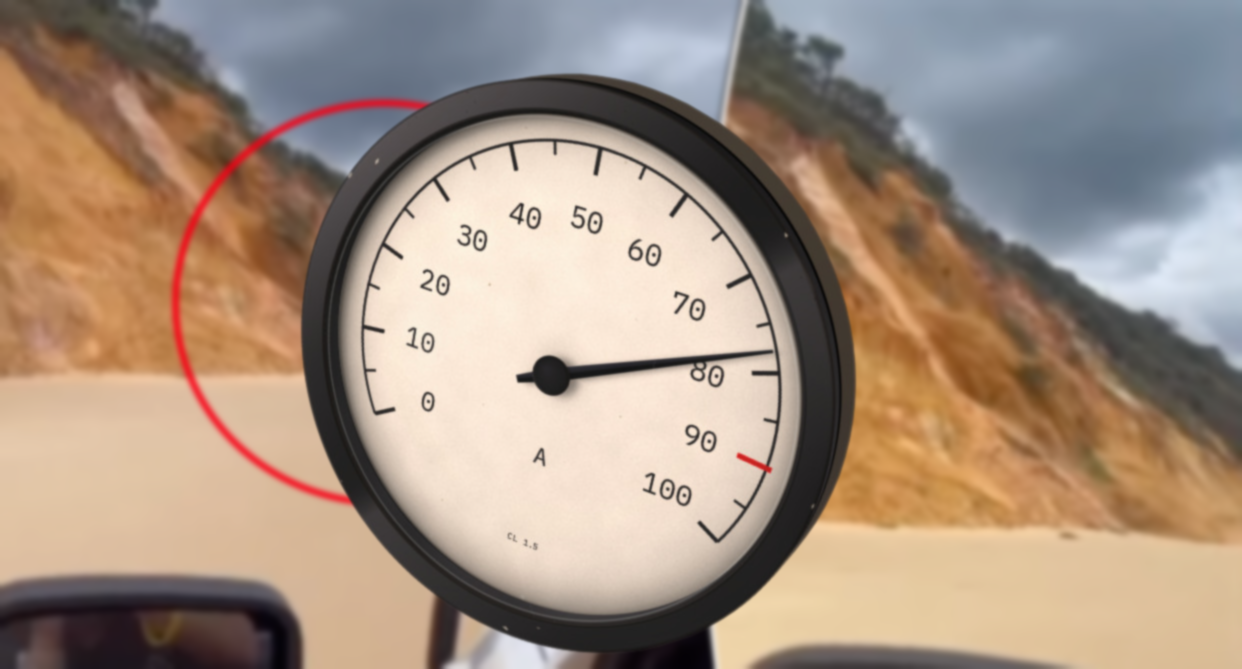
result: 77.5 A
